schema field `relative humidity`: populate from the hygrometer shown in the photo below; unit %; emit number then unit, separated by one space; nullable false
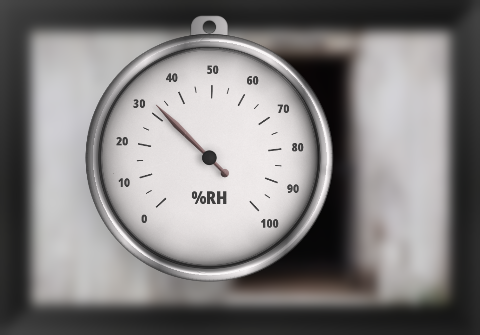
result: 32.5 %
